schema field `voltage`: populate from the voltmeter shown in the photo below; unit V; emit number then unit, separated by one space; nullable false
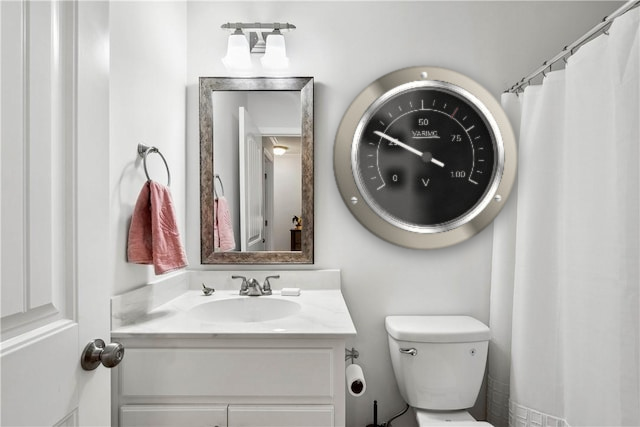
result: 25 V
